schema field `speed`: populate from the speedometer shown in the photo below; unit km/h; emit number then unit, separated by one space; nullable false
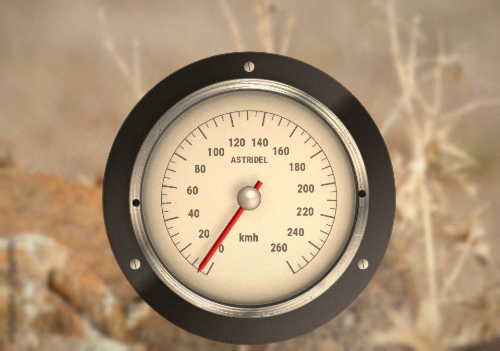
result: 5 km/h
